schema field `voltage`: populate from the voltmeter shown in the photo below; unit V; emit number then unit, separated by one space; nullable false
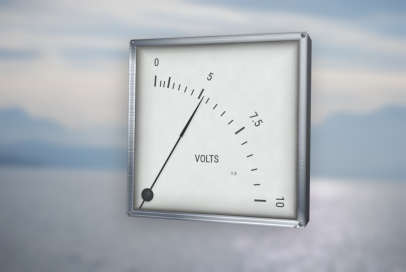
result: 5.25 V
